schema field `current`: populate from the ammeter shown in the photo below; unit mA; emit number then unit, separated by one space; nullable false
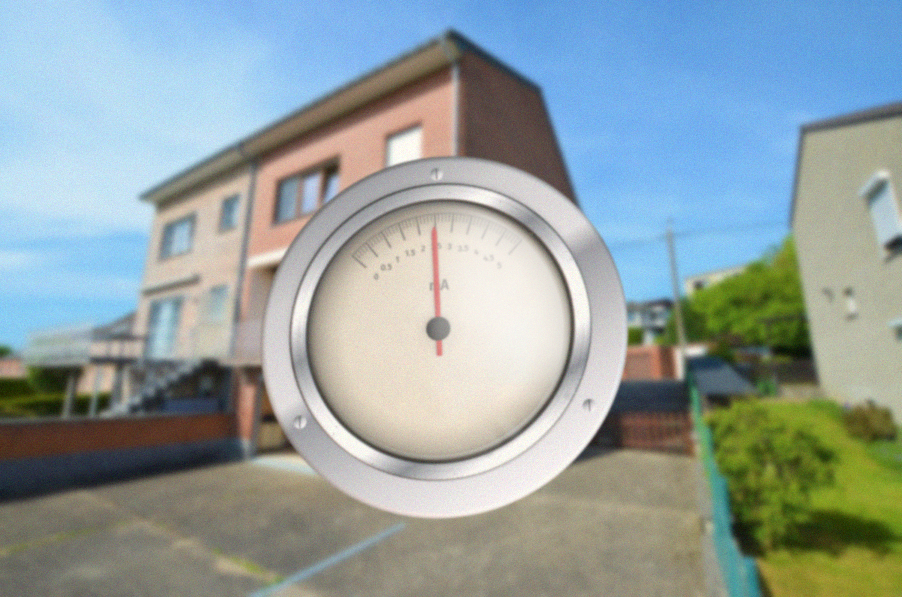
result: 2.5 mA
